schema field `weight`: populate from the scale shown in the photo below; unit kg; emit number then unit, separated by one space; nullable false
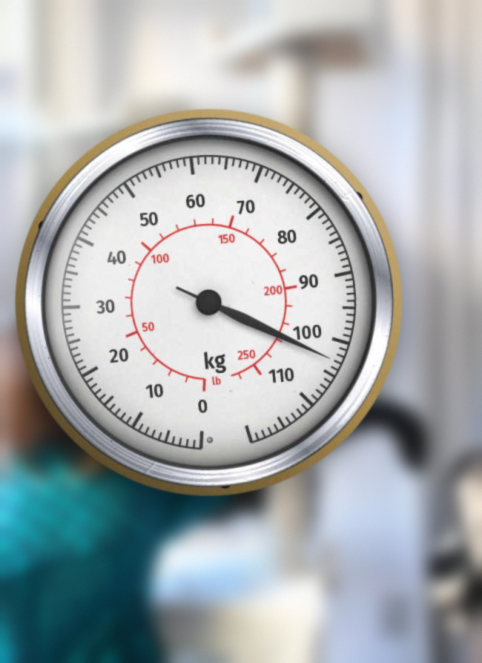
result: 103 kg
